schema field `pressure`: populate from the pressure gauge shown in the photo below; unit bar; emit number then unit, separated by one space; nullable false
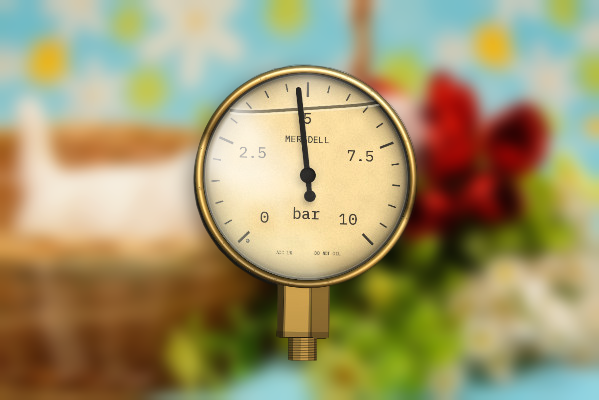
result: 4.75 bar
